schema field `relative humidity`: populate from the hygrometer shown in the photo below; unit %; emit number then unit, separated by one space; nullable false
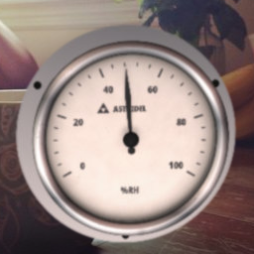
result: 48 %
